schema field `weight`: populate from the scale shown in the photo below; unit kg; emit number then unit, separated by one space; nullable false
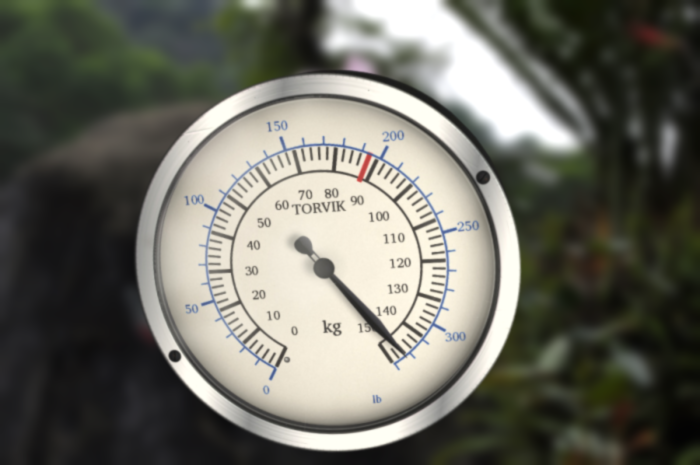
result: 146 kg
